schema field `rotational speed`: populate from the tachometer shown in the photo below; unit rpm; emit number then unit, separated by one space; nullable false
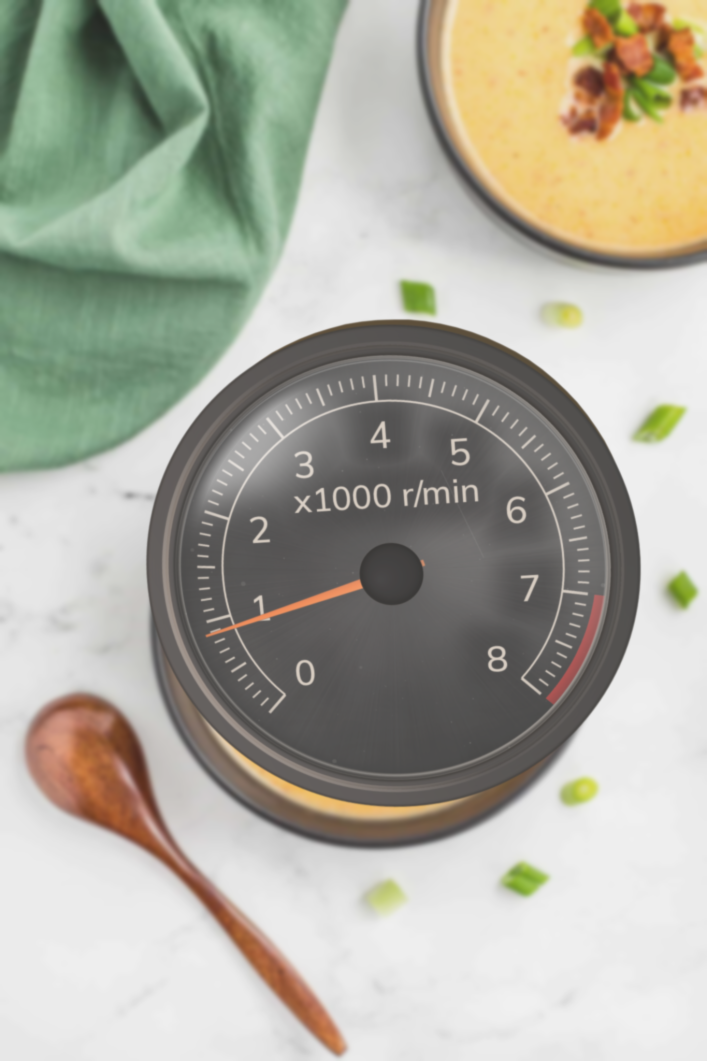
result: 900 rpm
